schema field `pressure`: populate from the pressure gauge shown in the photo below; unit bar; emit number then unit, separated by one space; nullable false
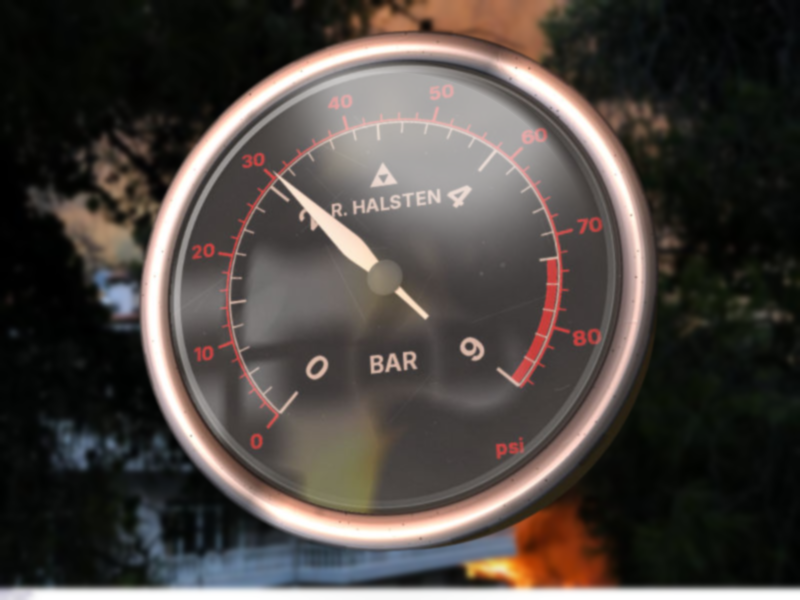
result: 2.1 bar
